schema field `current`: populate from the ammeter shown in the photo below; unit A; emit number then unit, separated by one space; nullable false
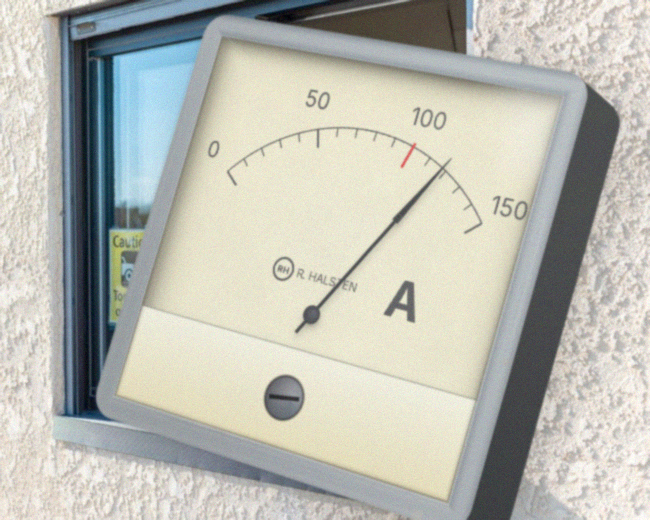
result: 120 A
